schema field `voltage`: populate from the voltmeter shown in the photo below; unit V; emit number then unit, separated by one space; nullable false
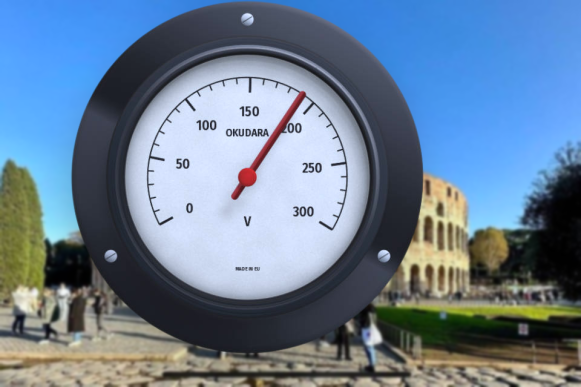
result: 190 V
